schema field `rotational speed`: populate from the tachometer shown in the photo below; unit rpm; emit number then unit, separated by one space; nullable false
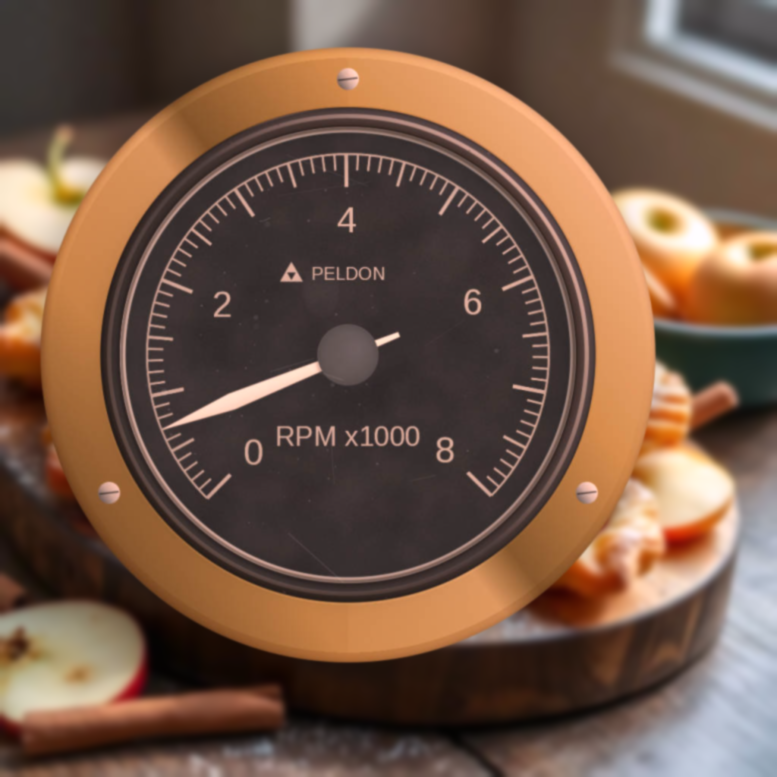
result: 700 rpm
